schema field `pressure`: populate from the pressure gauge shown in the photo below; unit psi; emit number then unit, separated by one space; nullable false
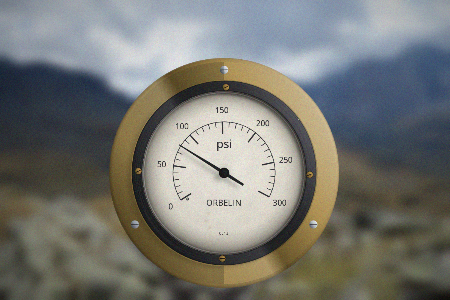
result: 80 psi
